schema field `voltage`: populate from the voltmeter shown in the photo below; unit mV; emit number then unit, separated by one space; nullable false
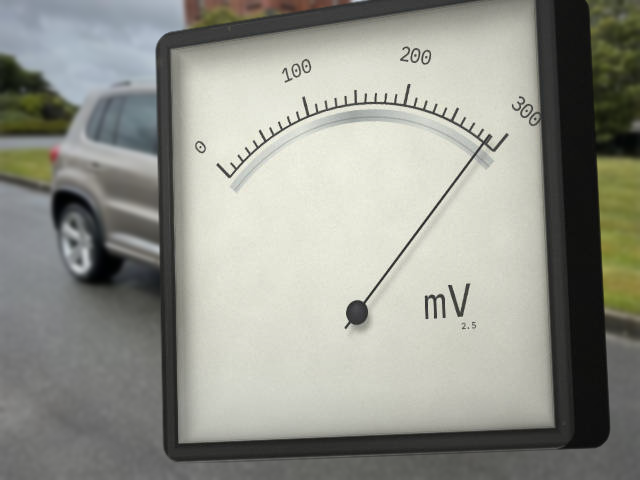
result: 290 mV
